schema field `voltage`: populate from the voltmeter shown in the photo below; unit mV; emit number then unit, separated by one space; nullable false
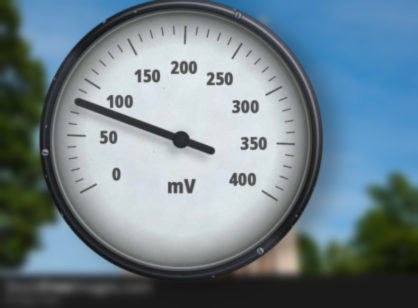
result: 80 mV
